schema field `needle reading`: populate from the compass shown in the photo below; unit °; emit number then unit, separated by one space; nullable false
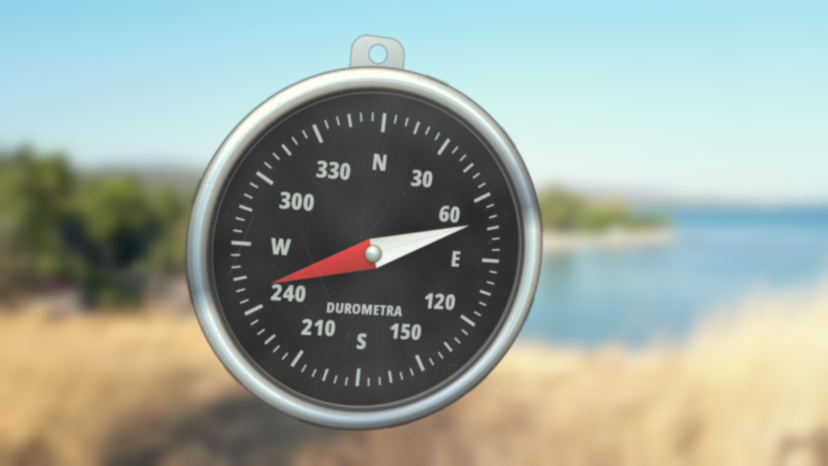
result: 250 °
